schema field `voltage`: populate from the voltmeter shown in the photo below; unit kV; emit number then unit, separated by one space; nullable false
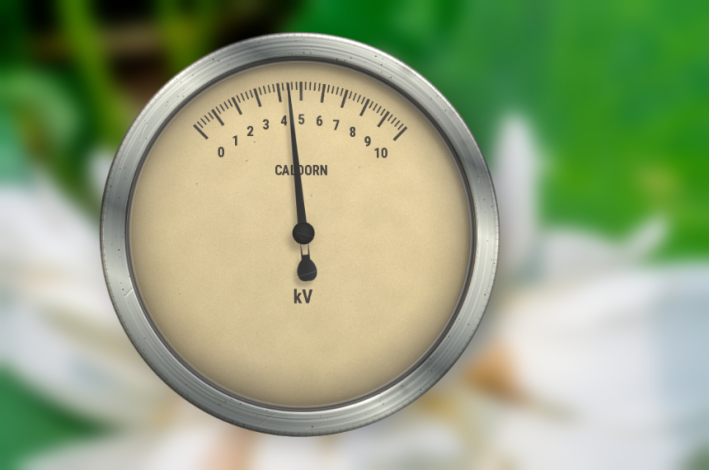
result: 4.4 kV
